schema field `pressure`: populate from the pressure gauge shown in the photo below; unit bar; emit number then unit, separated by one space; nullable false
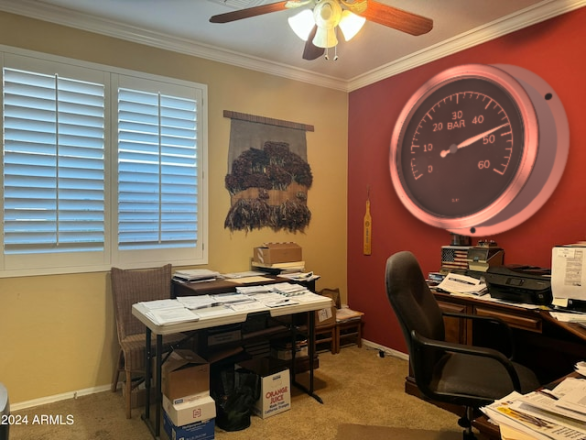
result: 48 bar
